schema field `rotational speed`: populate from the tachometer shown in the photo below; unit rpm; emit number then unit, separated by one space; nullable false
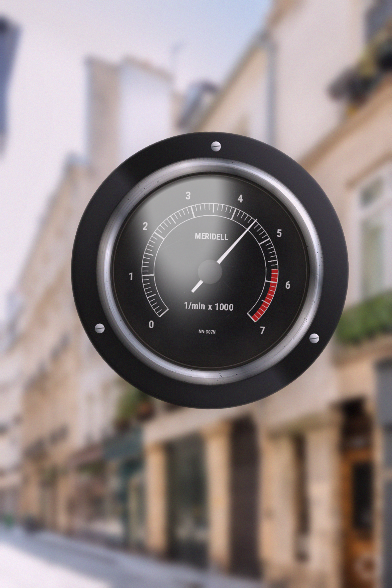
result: 4500 rpm
